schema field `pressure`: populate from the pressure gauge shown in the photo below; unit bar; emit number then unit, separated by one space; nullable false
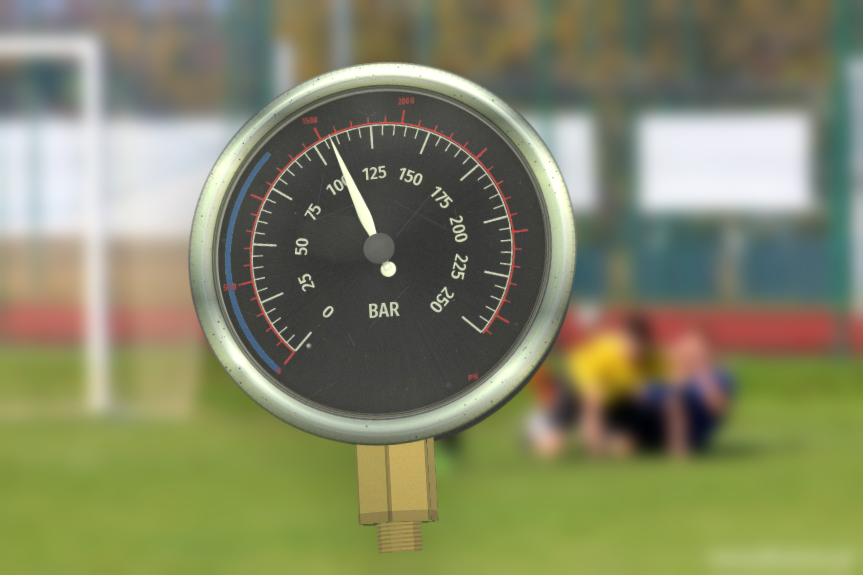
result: 107.5 bar
